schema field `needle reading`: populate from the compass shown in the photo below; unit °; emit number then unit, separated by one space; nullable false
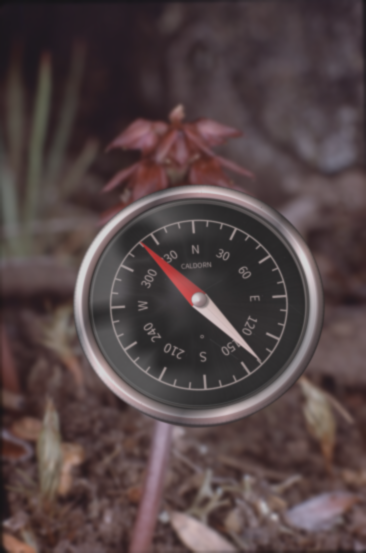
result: 320 °
